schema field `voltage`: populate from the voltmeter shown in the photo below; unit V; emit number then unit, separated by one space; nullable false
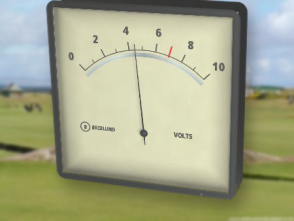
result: 4.5 V
